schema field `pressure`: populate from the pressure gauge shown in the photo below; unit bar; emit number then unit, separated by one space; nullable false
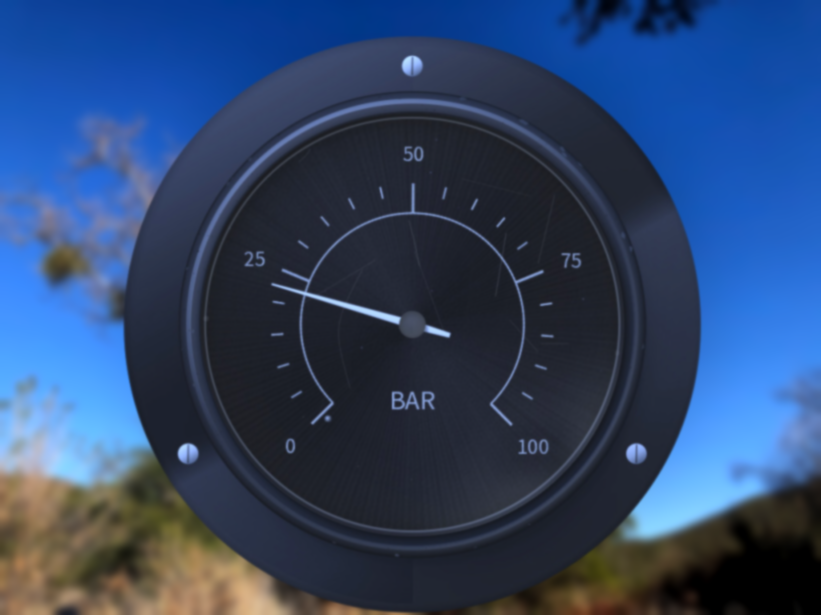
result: 22.5 bar
